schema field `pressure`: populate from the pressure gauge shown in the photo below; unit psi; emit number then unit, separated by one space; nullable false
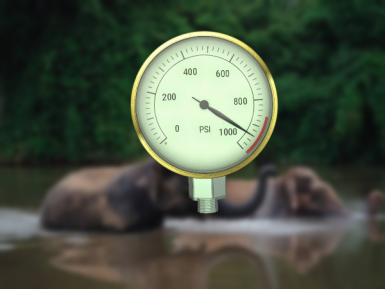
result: 940 psi
